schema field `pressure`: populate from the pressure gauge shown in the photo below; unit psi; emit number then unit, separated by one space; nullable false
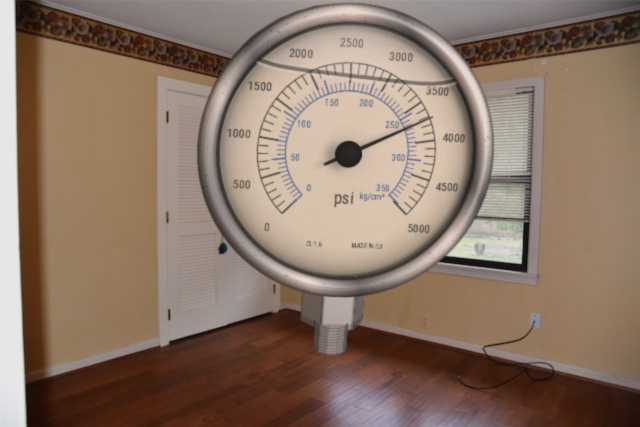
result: 3700 psi
